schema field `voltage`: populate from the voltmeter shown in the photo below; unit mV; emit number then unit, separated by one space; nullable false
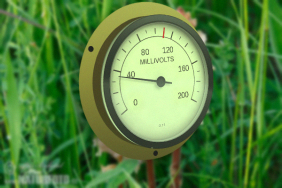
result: 35 mV
